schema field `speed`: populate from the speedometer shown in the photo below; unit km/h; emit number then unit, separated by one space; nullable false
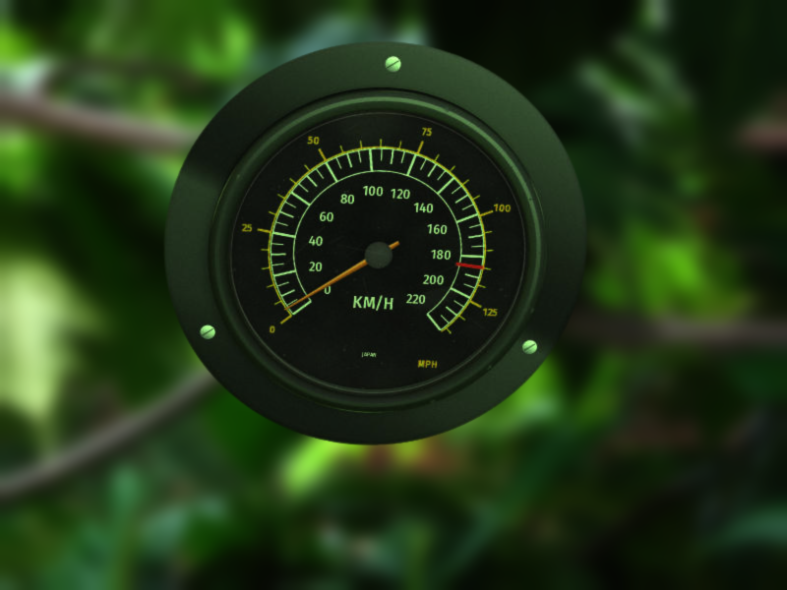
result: 5 km/h
